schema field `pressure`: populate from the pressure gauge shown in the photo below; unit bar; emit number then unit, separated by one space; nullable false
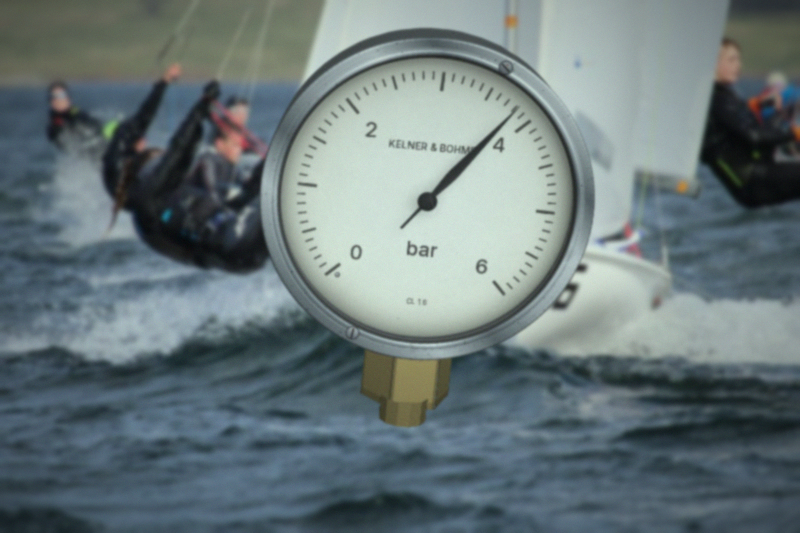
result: 3.8 bar
